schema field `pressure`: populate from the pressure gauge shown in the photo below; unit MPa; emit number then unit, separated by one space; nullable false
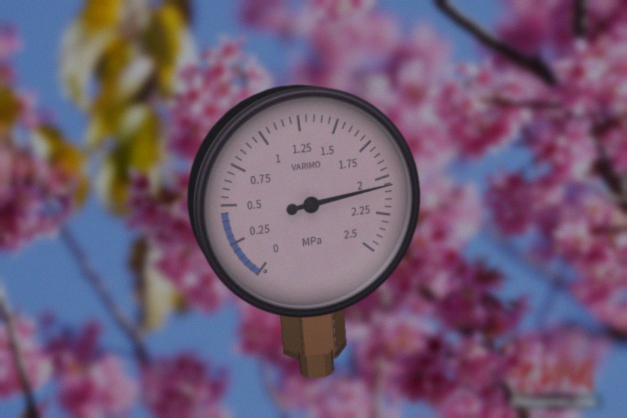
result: 2.05 MPa
